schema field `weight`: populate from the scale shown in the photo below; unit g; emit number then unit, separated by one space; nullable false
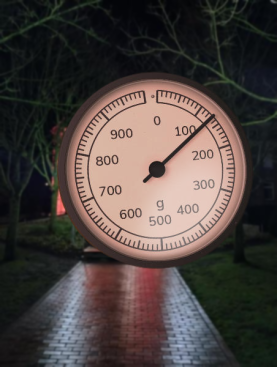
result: 130 g
